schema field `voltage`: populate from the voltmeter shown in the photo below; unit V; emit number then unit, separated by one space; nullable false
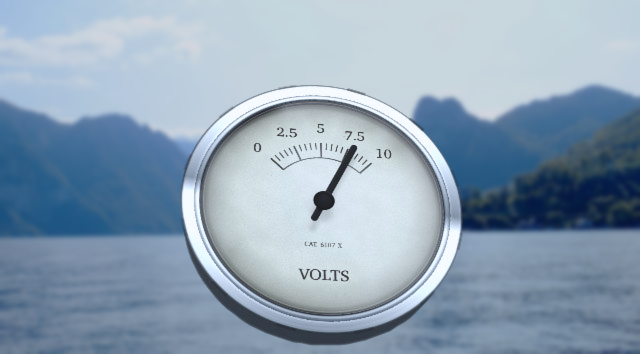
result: 8 V
